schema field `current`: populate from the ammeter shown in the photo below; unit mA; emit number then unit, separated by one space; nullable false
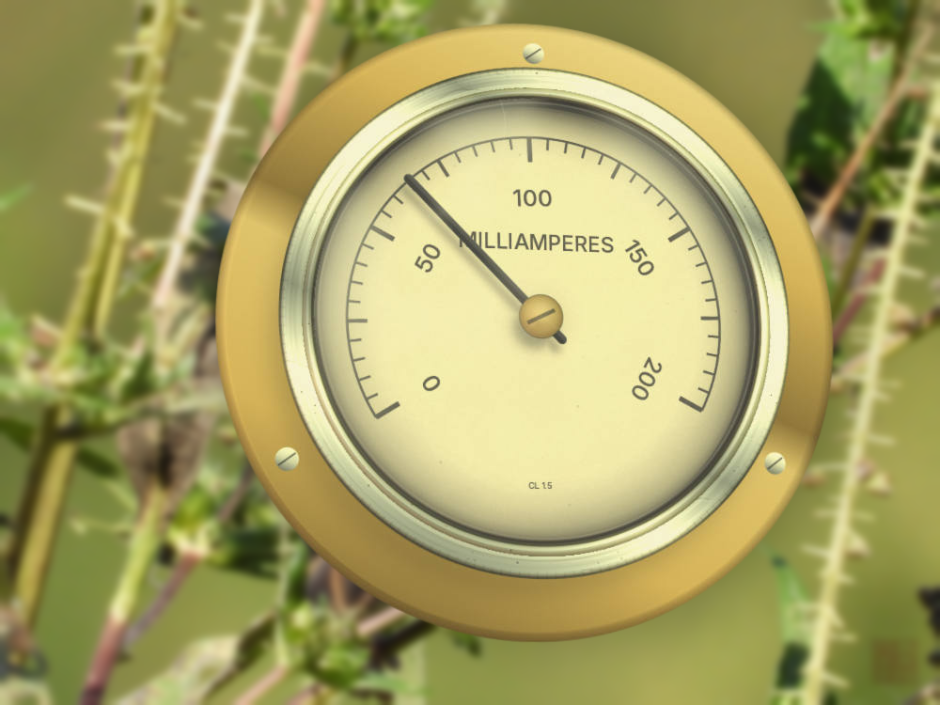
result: 65 mA
